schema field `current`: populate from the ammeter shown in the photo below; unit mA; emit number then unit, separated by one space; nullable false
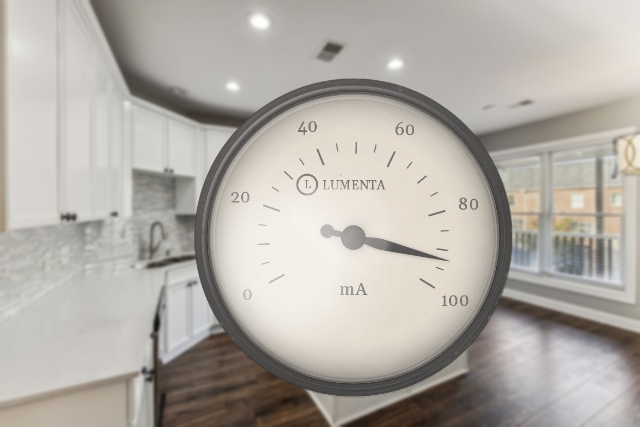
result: 92.5 mA
